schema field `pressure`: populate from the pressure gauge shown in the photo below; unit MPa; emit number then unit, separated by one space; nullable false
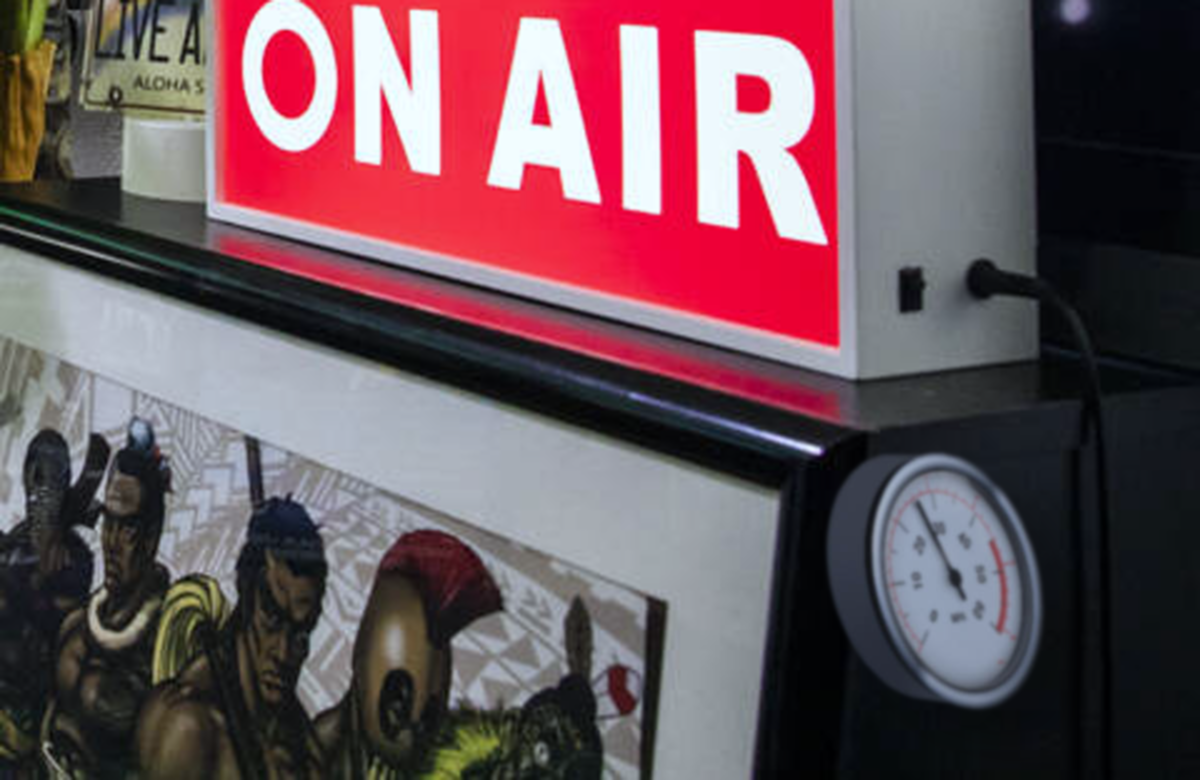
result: 25 MPa
